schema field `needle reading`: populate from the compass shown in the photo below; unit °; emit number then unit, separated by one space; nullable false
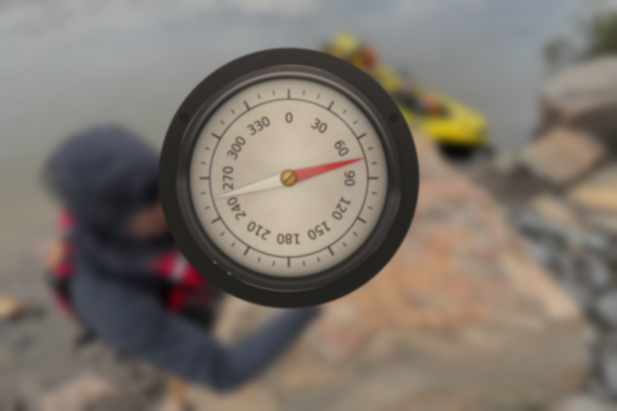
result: 75 °
